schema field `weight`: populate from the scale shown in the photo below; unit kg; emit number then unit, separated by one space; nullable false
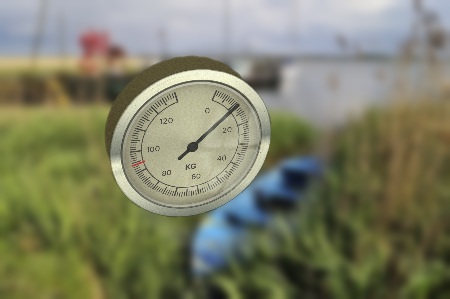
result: 10 kg
